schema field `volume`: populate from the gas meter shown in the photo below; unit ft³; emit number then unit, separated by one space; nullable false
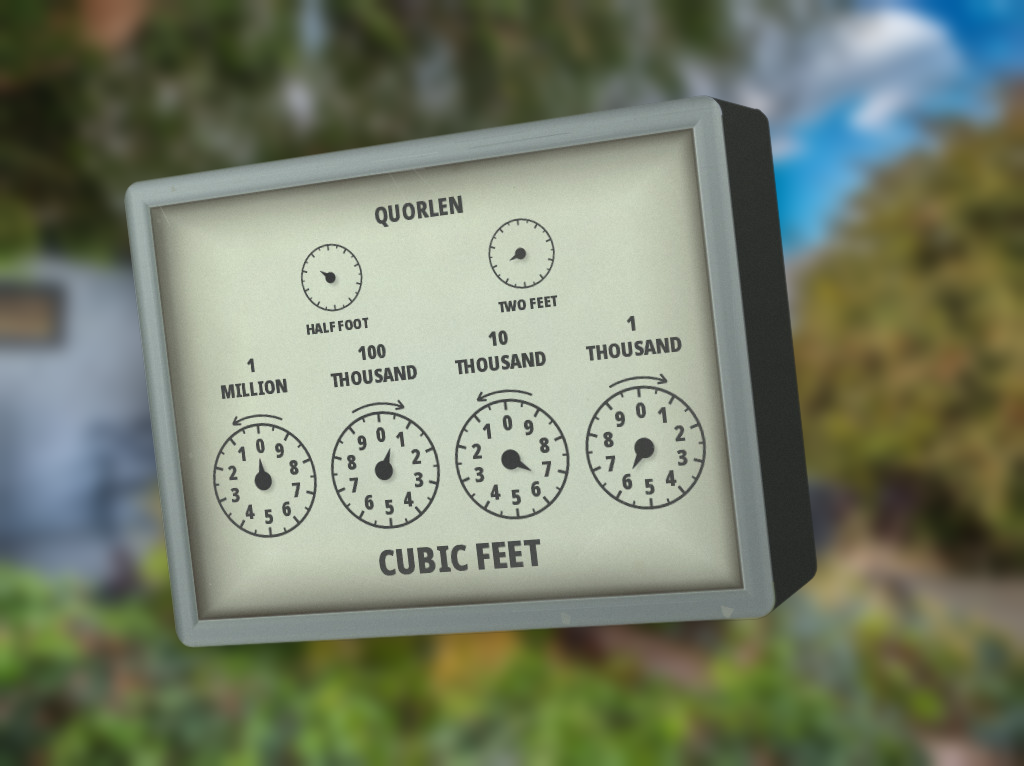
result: 6600 ft³
